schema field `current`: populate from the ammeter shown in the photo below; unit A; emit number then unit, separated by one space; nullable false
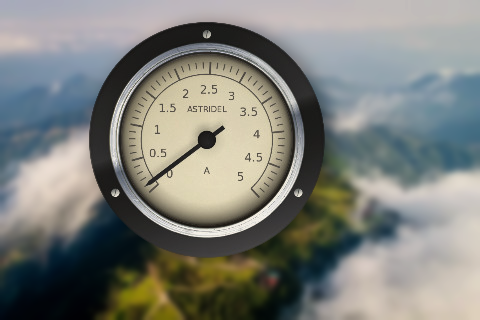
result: 0.1 A
